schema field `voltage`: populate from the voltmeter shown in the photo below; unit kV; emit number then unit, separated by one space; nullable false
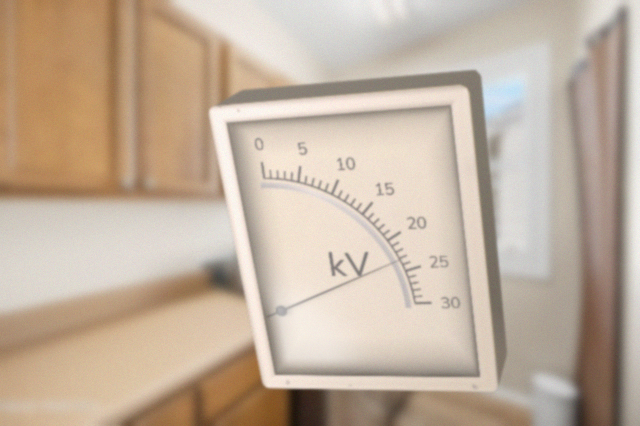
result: 23 kV
